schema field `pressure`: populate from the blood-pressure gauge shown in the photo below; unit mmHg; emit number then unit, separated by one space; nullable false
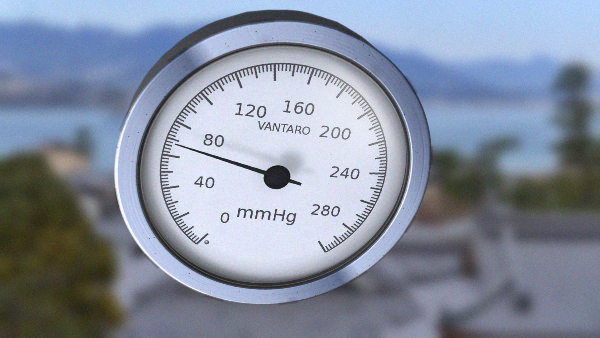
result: 70 mmHg
